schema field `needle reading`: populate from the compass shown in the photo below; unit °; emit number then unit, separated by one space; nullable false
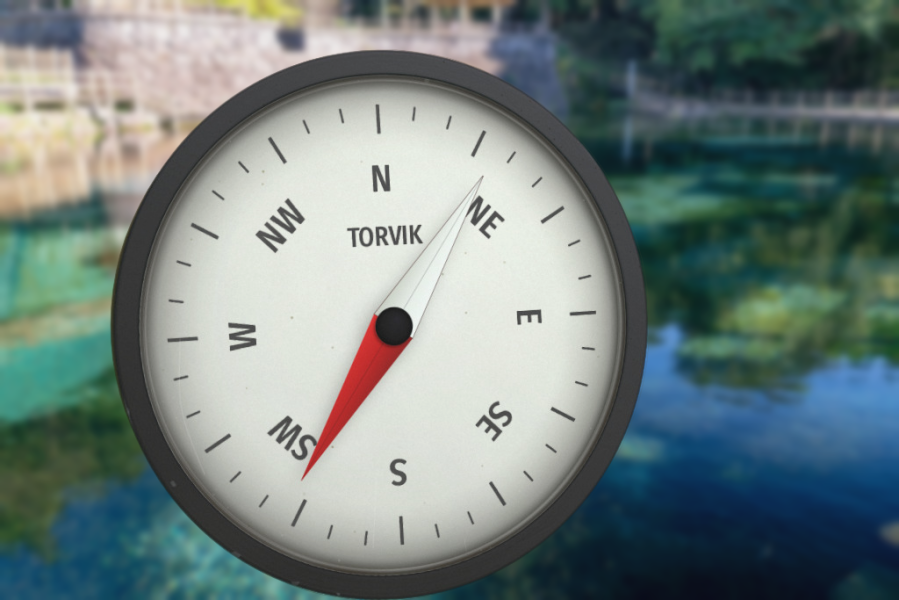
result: 215 °
